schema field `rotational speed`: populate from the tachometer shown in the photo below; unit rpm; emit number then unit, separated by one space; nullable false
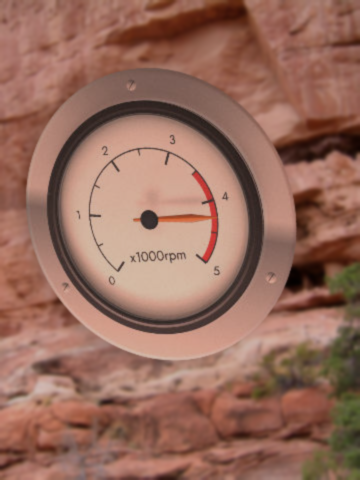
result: 4250 rpm
